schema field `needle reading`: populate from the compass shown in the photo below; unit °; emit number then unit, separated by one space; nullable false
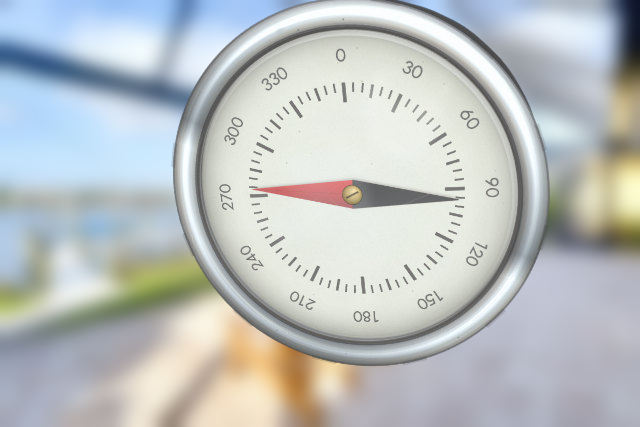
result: 275 °
